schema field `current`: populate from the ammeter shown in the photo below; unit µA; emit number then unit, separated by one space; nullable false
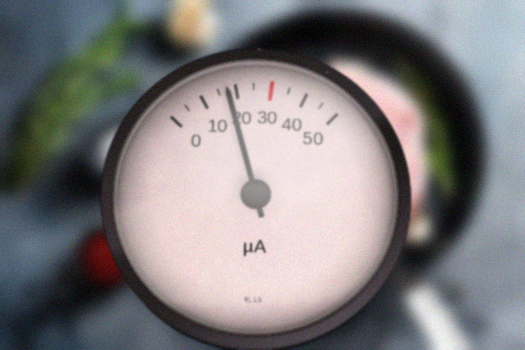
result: 17.5 µA
